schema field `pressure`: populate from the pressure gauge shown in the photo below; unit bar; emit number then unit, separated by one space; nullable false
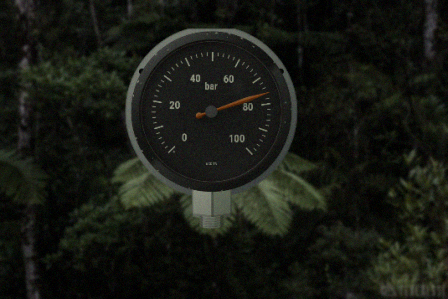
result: 76 bar
